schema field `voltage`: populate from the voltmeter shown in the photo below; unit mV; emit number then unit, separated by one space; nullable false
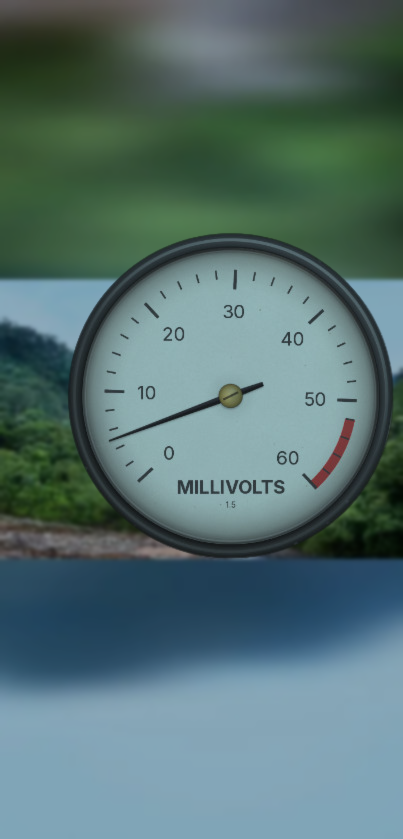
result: 5 mV
